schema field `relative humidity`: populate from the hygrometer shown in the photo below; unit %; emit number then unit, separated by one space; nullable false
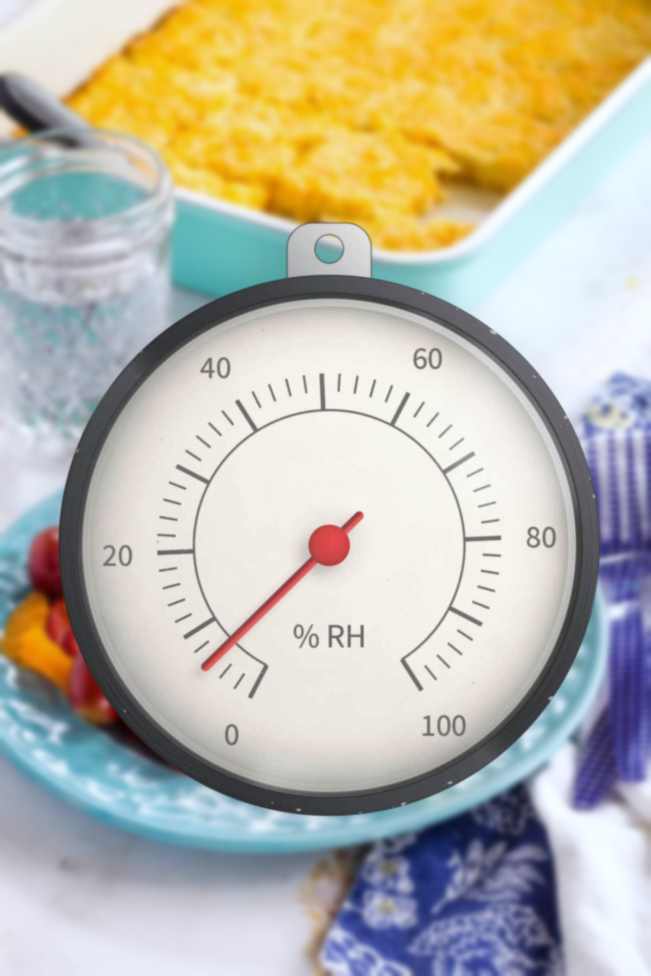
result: 6 %
